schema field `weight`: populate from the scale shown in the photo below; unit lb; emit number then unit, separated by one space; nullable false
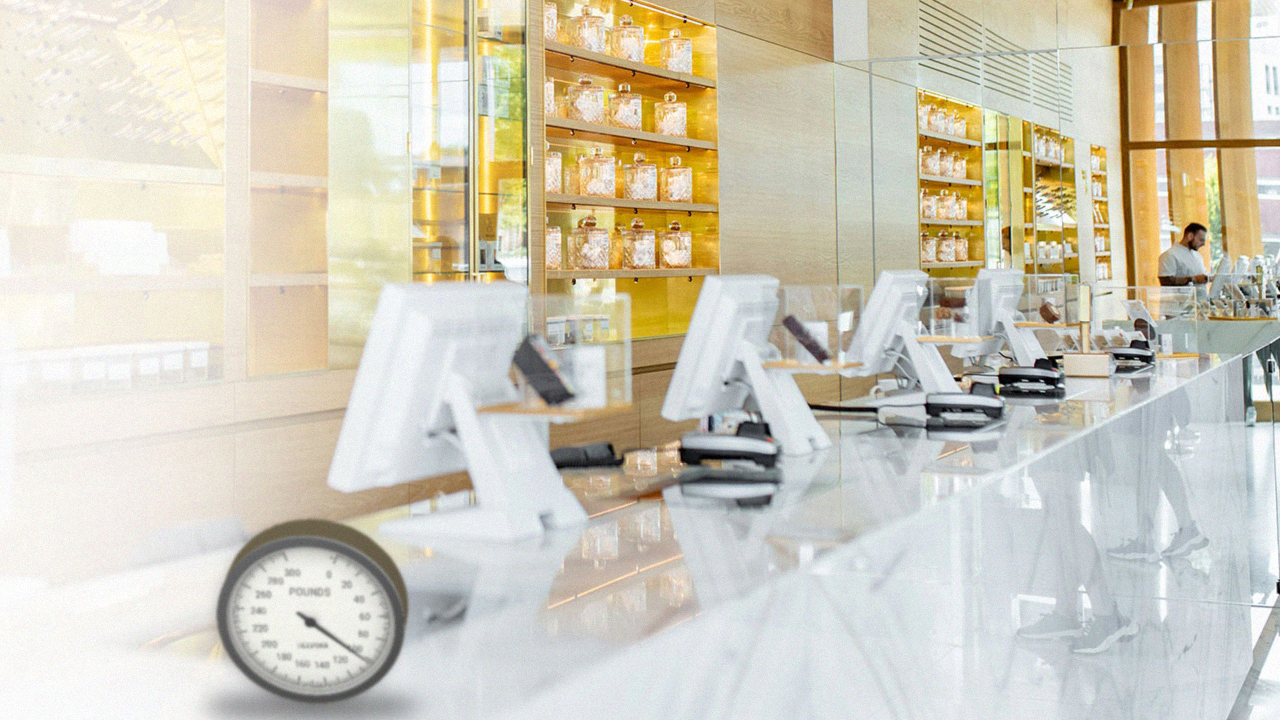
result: 100 lb
